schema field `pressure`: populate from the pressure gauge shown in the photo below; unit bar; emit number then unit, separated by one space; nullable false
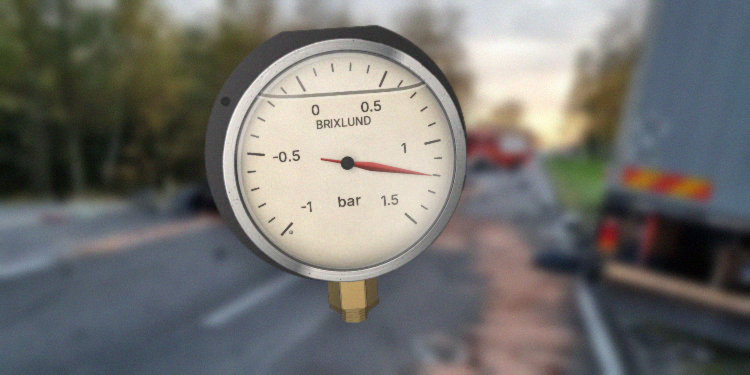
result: 1.2 bar
